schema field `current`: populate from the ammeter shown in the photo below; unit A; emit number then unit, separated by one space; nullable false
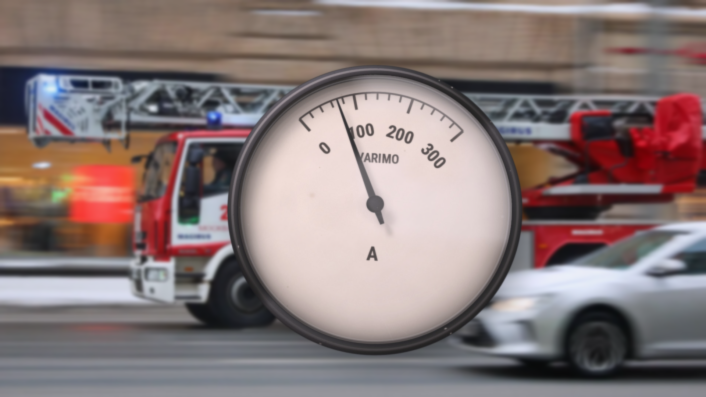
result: 70 A
